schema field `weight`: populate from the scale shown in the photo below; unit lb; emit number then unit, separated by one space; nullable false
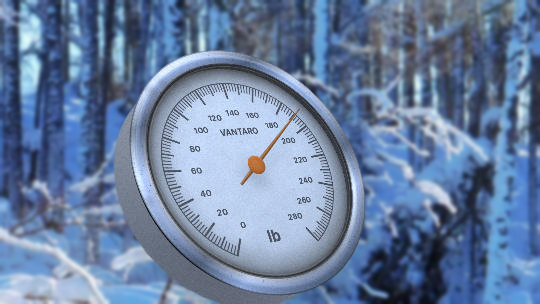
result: 190 lb
